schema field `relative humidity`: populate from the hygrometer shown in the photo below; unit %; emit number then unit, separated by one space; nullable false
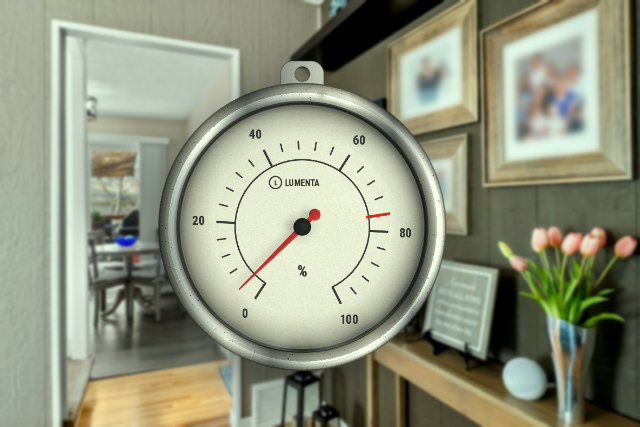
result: 4 %
